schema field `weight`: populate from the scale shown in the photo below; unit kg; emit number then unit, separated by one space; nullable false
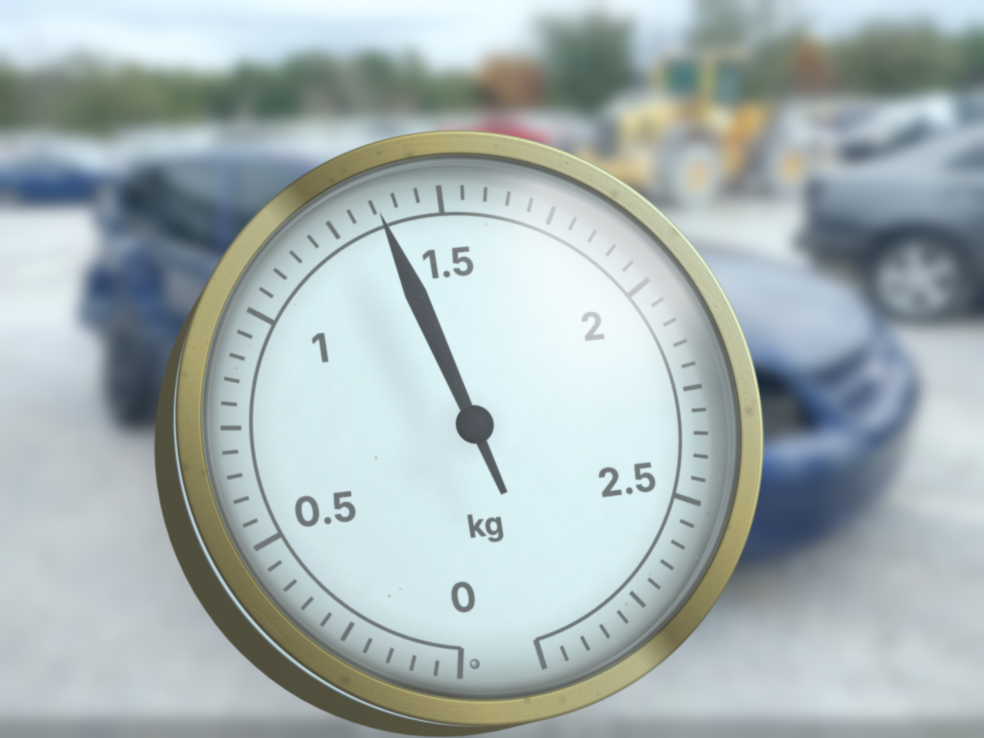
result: 1.35 kg
